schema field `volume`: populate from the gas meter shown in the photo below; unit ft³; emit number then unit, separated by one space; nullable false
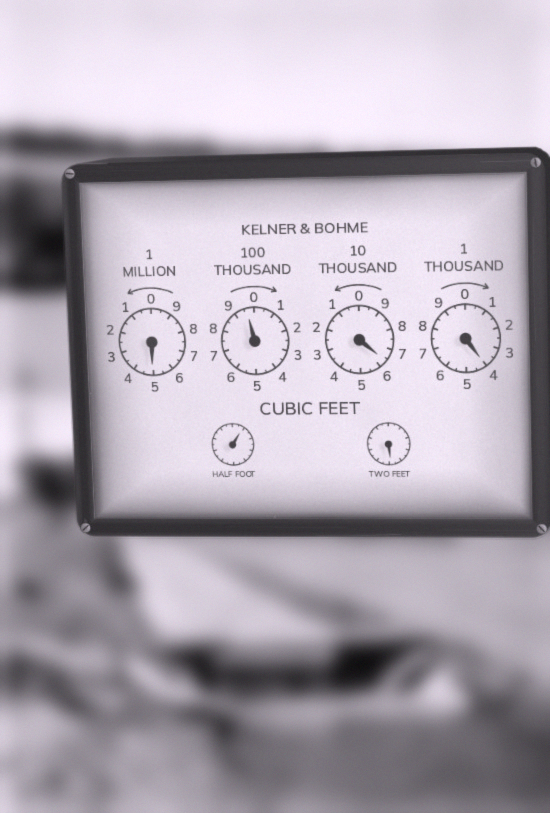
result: 496400 ft³
